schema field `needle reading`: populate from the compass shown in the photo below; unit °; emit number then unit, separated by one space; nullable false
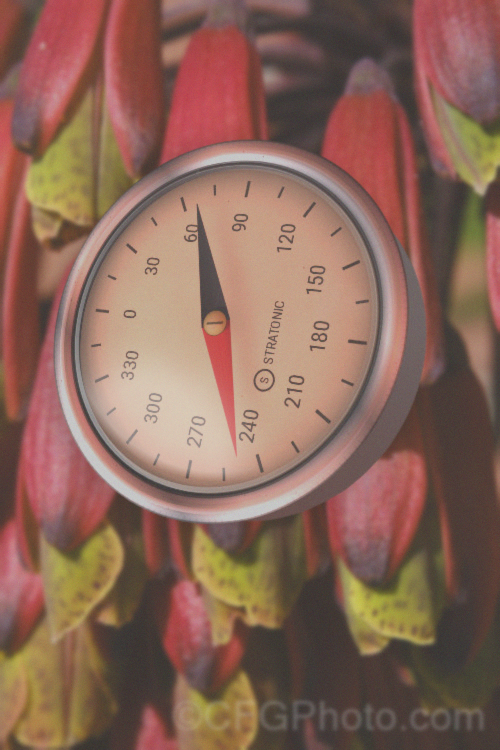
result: 247.5 °
